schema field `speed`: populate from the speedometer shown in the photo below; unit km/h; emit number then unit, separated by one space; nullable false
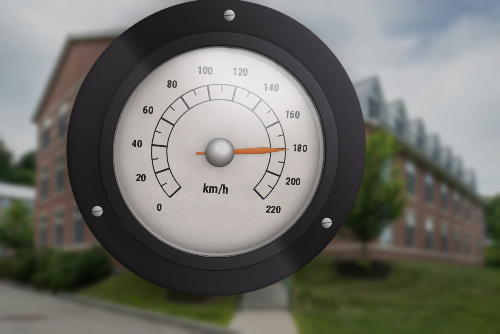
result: 180 km/h
